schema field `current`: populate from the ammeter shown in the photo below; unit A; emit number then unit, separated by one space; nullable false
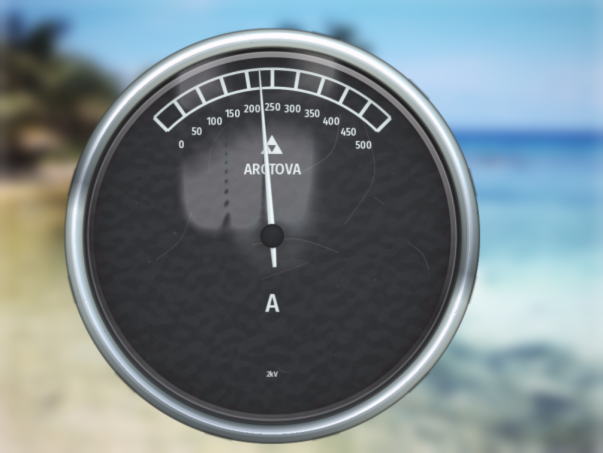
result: 225 A
